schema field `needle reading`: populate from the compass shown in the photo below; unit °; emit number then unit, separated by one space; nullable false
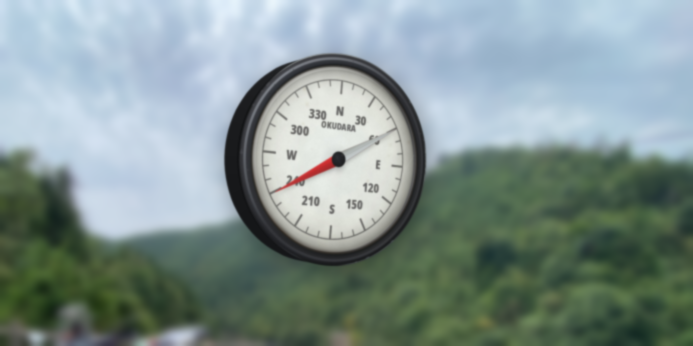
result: 240 °
